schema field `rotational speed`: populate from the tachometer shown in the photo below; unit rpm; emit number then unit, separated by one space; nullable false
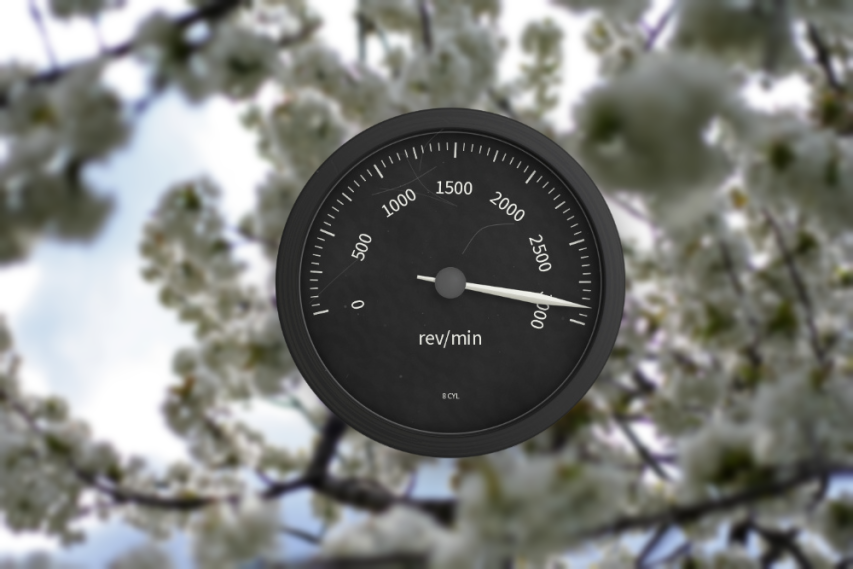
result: 2900 rpm
